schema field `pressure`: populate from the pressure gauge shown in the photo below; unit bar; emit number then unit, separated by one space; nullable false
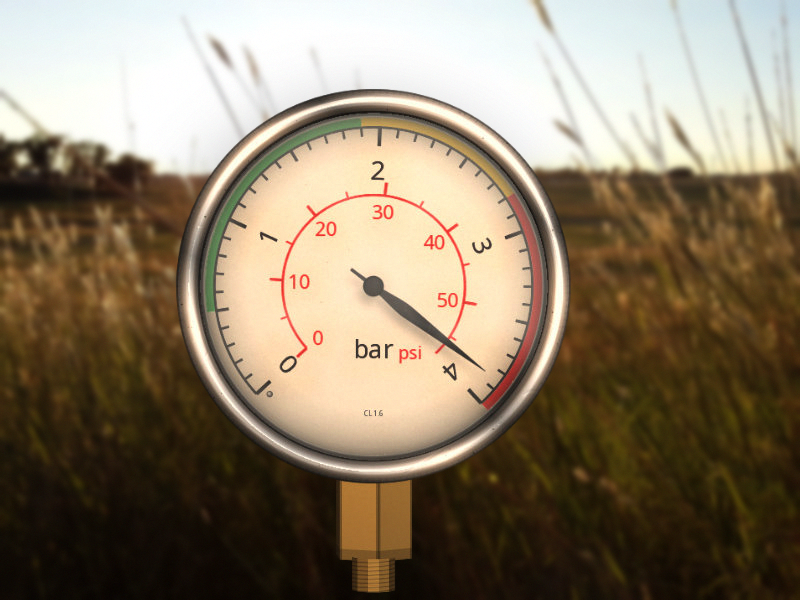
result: 3.85 bar
